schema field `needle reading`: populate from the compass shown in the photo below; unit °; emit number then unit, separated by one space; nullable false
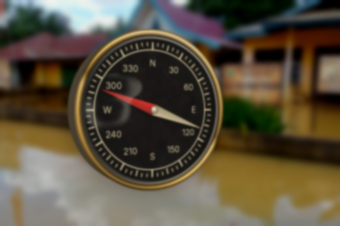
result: 290 °
